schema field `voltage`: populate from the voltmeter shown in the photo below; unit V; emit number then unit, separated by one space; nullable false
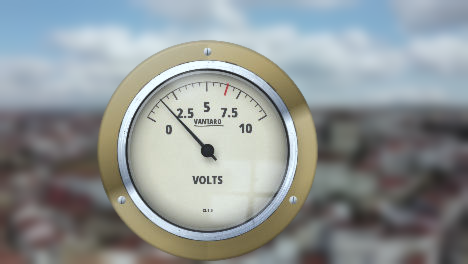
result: 1.5 V
